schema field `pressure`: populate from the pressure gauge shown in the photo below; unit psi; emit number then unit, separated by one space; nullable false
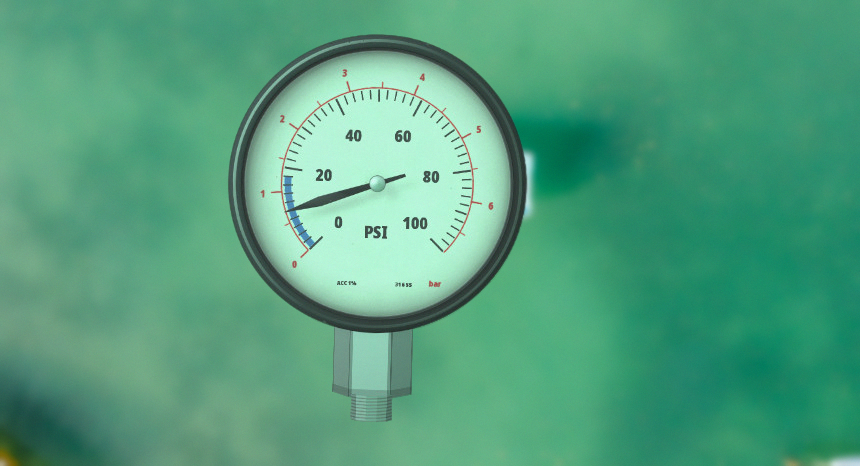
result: 10 psi
